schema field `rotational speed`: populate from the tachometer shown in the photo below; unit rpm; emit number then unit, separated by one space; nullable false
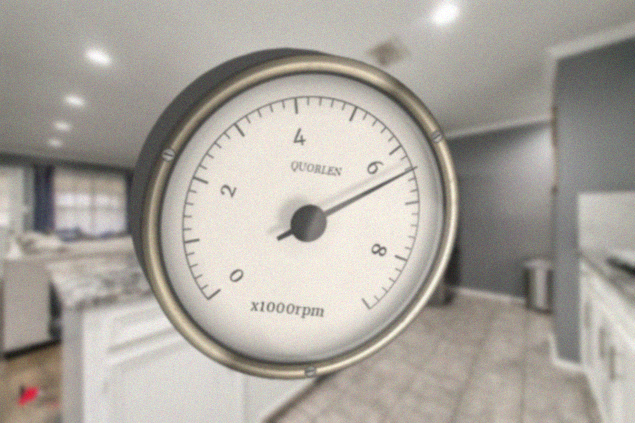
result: 6400 rpm
